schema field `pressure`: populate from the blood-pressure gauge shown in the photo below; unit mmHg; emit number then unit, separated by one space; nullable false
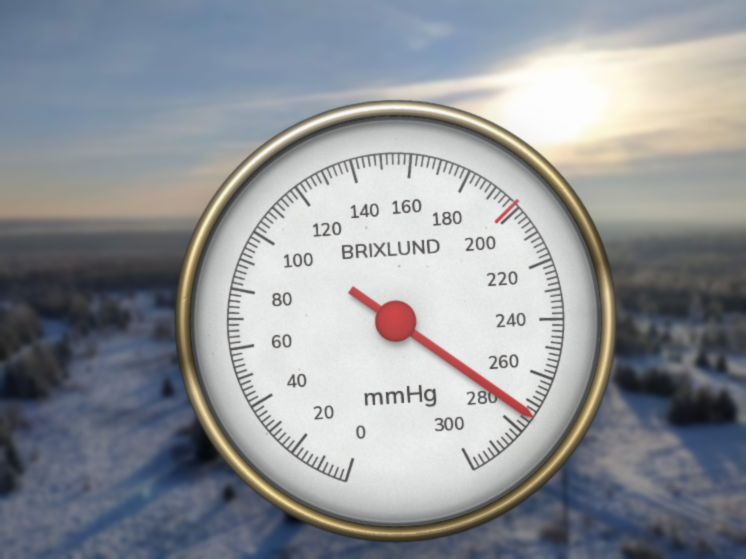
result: 274 mmHg
